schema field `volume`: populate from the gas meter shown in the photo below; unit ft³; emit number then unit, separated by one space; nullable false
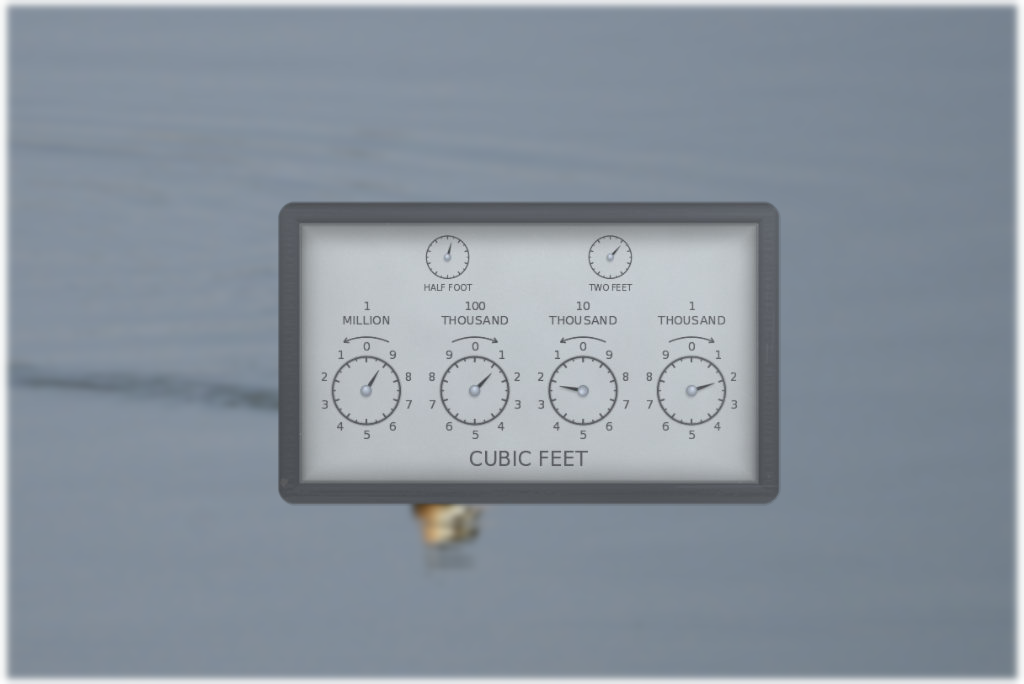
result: 912200 ft³
